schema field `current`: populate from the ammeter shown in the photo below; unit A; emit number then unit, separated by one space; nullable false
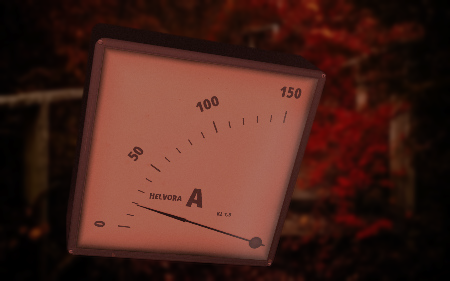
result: 20 A
